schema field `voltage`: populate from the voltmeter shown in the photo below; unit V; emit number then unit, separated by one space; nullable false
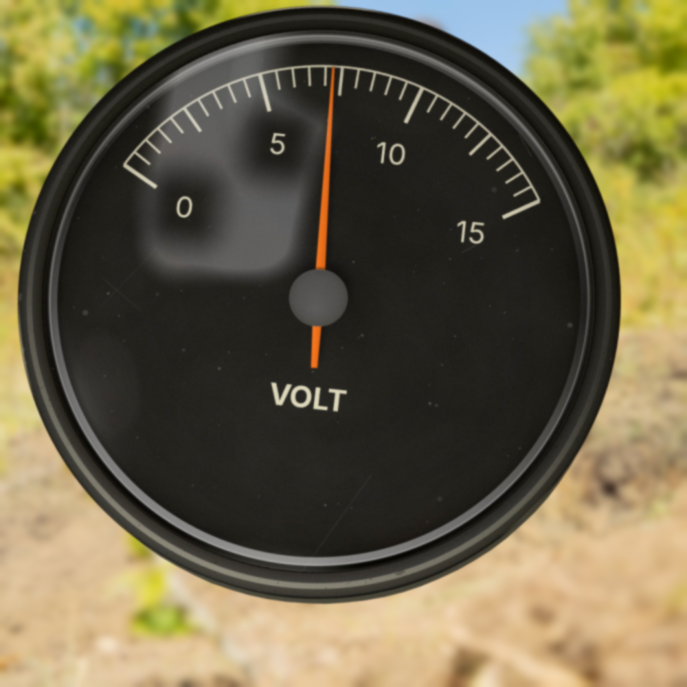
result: 7.25 V
